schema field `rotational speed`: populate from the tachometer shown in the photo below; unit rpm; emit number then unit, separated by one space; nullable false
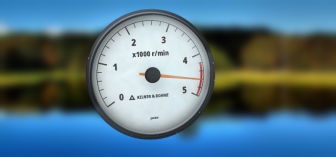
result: 4600 rpm
